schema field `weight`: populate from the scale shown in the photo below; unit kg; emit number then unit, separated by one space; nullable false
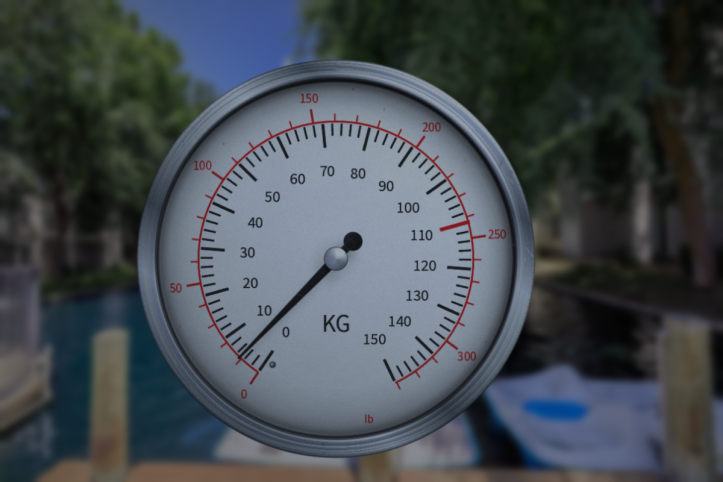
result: 5 kg
